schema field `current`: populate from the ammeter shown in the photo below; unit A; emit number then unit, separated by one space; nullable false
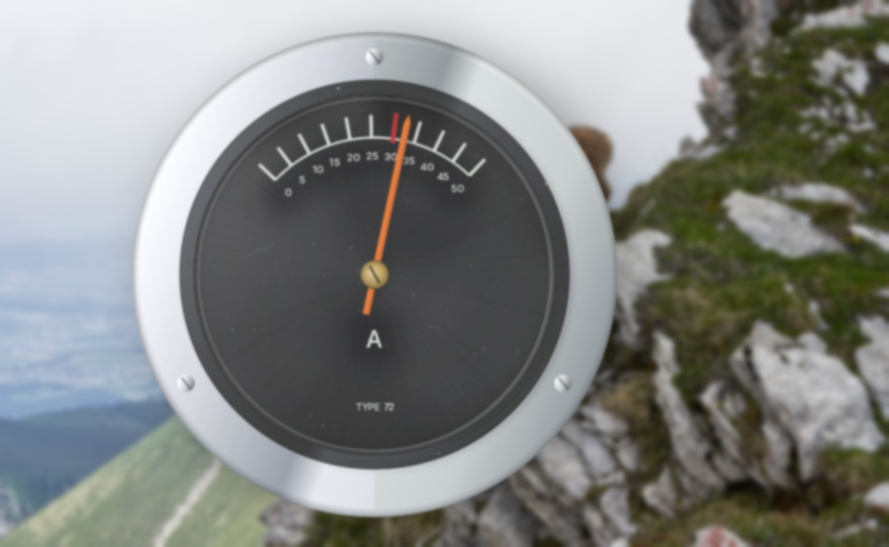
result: 32.5 A
